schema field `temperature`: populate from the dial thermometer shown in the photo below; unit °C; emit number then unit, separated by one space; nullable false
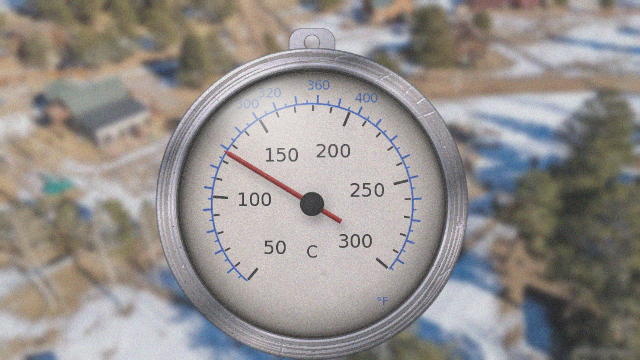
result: 125 °C
